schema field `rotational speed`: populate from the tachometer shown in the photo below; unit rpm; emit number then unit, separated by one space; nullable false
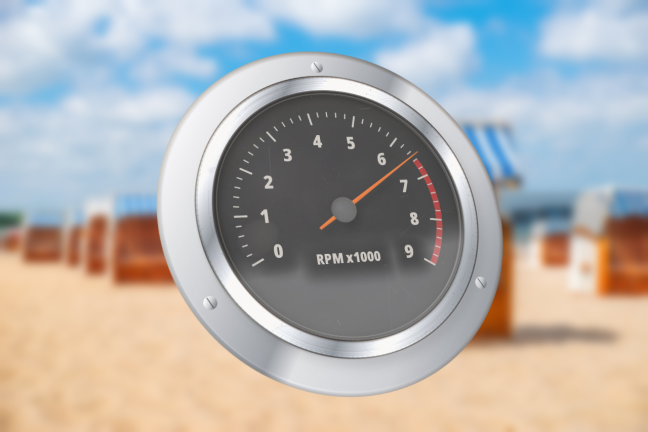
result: 6500 rpm
